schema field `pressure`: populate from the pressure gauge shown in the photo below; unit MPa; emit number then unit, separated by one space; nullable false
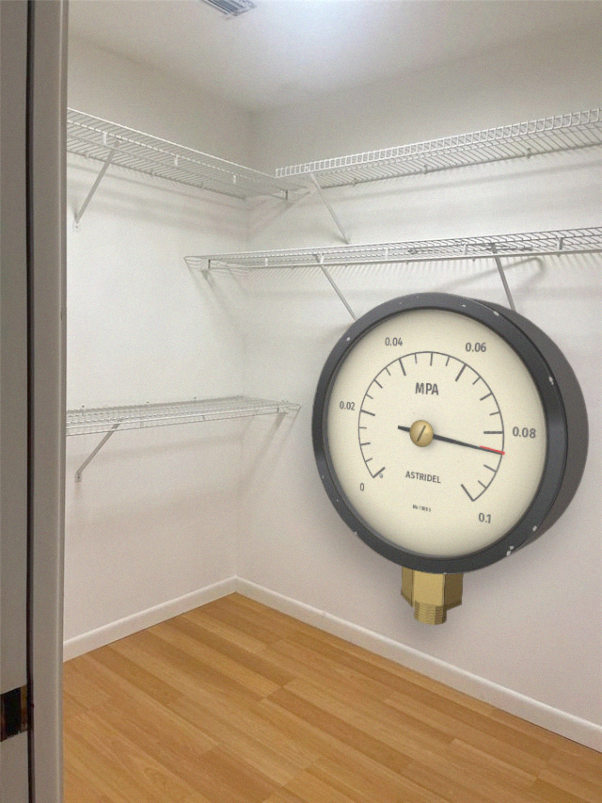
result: 0.085 MPa
